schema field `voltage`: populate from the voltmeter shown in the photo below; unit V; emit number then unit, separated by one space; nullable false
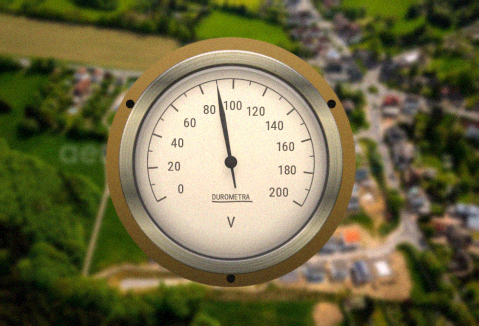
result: 90 V
